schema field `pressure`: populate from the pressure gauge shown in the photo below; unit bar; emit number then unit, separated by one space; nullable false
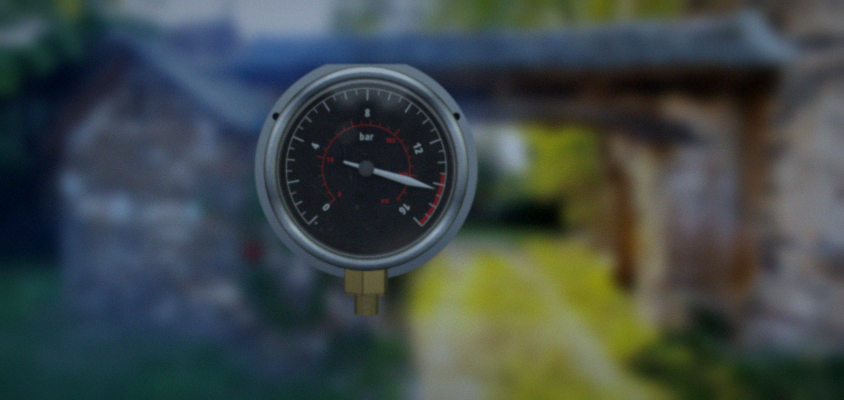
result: 14.25 bar
